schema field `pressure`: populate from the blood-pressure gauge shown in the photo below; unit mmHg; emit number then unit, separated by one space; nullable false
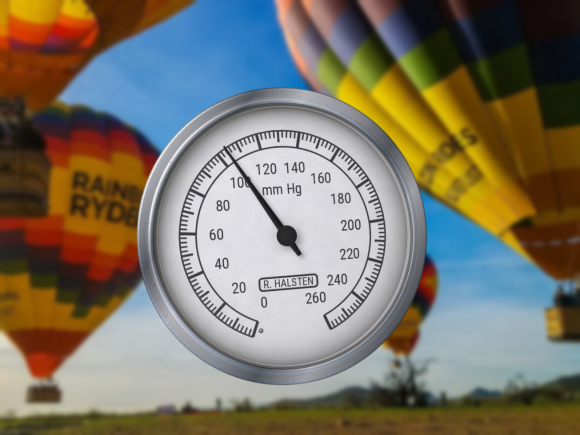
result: 104 mmHg
